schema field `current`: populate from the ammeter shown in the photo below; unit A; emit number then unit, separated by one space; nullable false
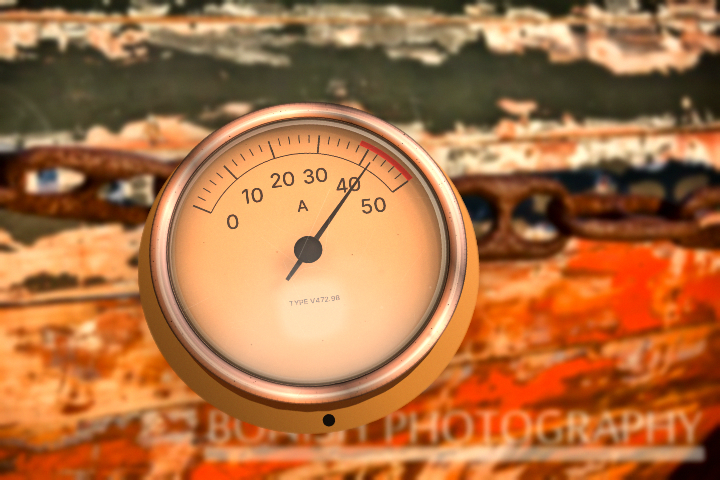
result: 42 A
